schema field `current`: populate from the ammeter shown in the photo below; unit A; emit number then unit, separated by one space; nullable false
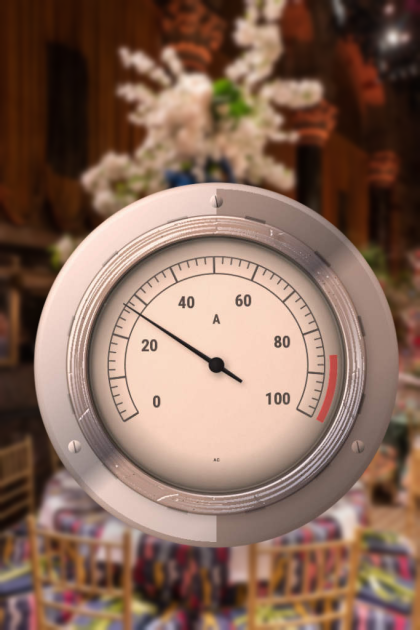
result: 27 A
